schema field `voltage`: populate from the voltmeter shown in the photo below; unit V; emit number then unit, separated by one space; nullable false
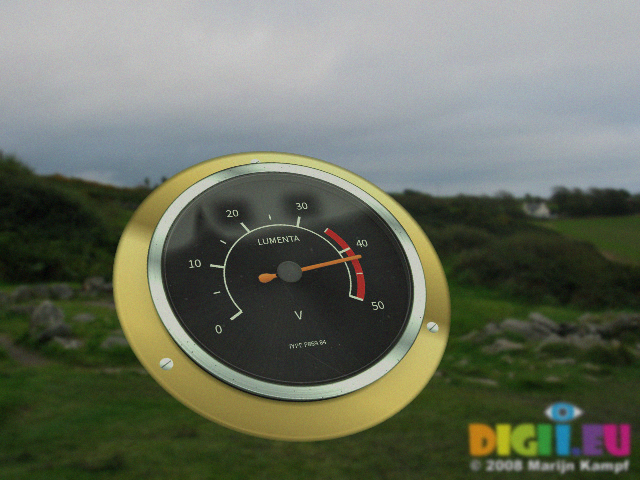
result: 42.5 V
